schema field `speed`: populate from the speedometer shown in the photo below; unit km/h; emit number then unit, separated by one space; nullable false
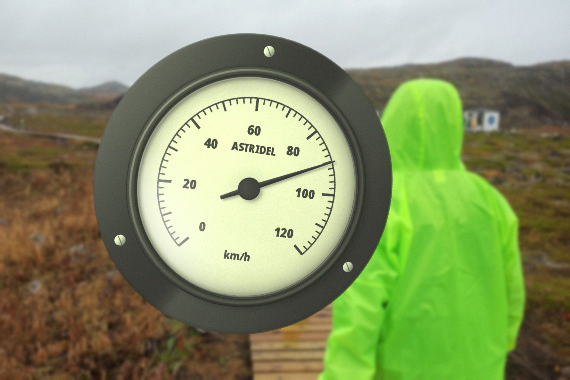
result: 90 km/h
